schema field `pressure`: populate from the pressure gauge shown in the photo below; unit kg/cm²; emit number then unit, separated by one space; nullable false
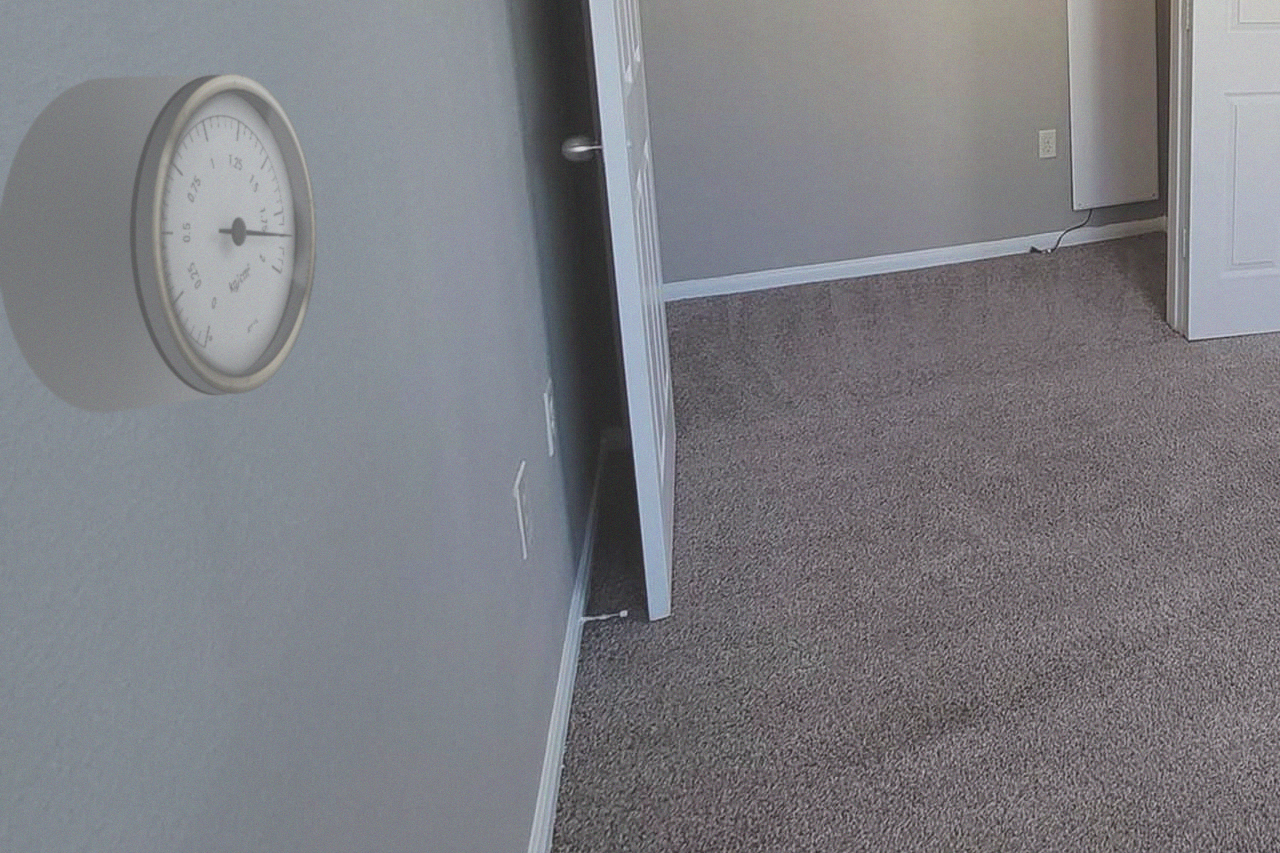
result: 1.85 kg/cm²
